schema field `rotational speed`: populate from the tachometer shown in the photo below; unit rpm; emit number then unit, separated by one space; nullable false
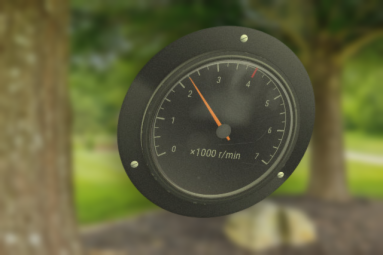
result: 2250 rpm
